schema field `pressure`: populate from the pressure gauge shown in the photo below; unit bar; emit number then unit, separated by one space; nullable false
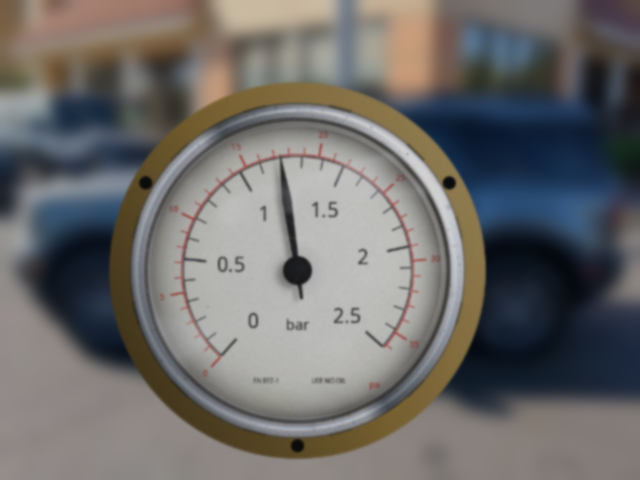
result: 1.2 bar
